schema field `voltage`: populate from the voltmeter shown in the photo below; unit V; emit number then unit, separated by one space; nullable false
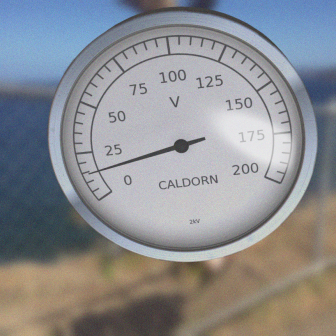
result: 15 V
